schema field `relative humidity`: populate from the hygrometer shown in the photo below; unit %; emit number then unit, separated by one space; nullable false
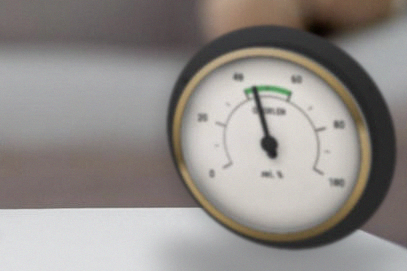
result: 45 %
